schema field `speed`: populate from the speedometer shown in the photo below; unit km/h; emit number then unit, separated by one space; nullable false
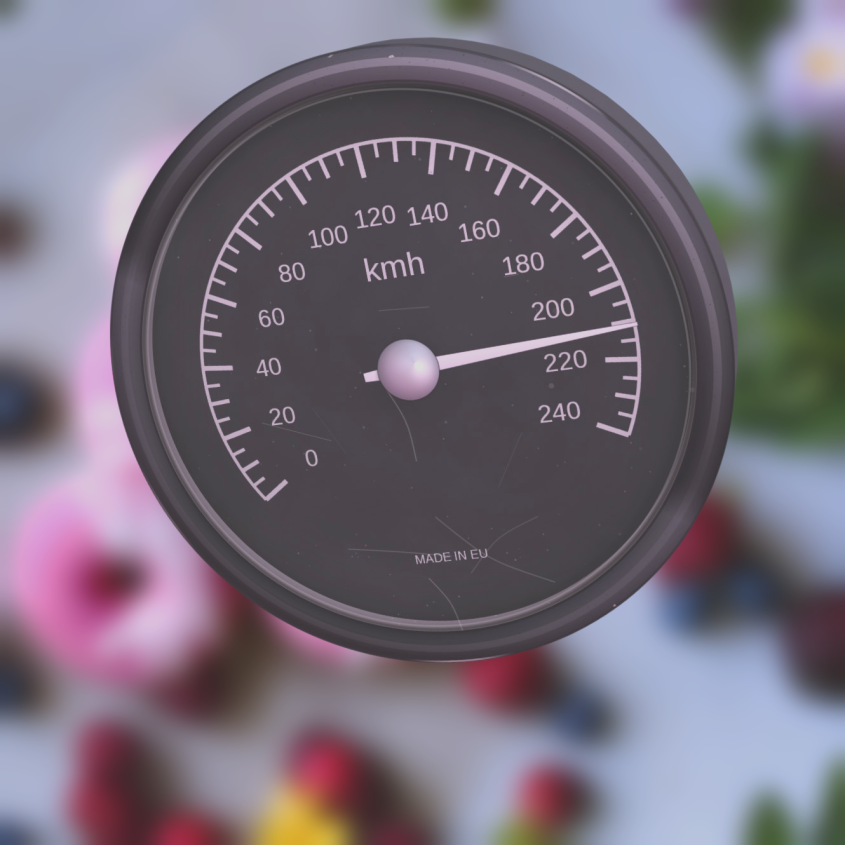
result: 210 km/h
